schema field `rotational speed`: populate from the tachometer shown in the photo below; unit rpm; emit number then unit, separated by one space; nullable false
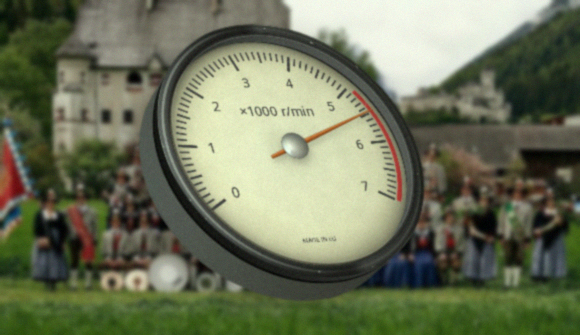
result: 5500 rpm
